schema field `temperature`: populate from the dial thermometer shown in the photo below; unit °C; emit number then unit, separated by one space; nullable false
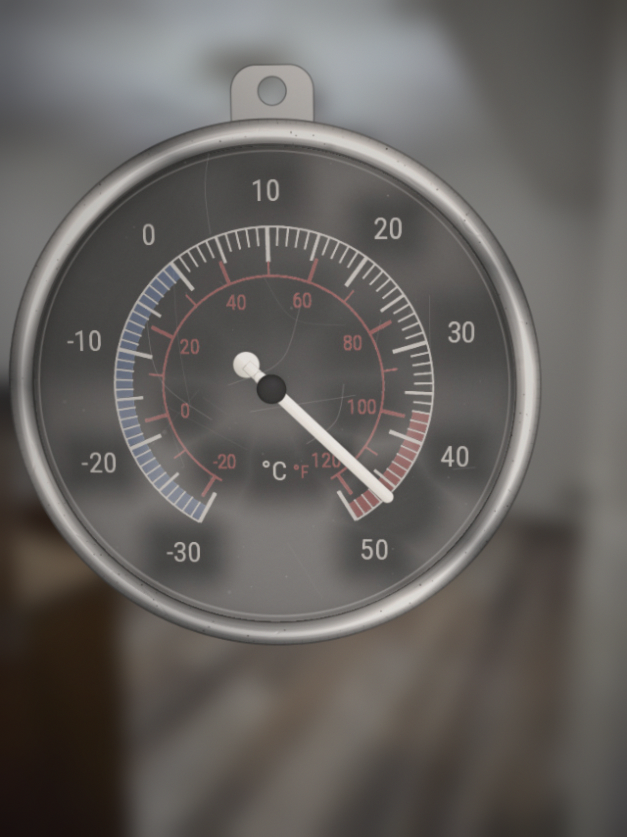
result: 46 °C
